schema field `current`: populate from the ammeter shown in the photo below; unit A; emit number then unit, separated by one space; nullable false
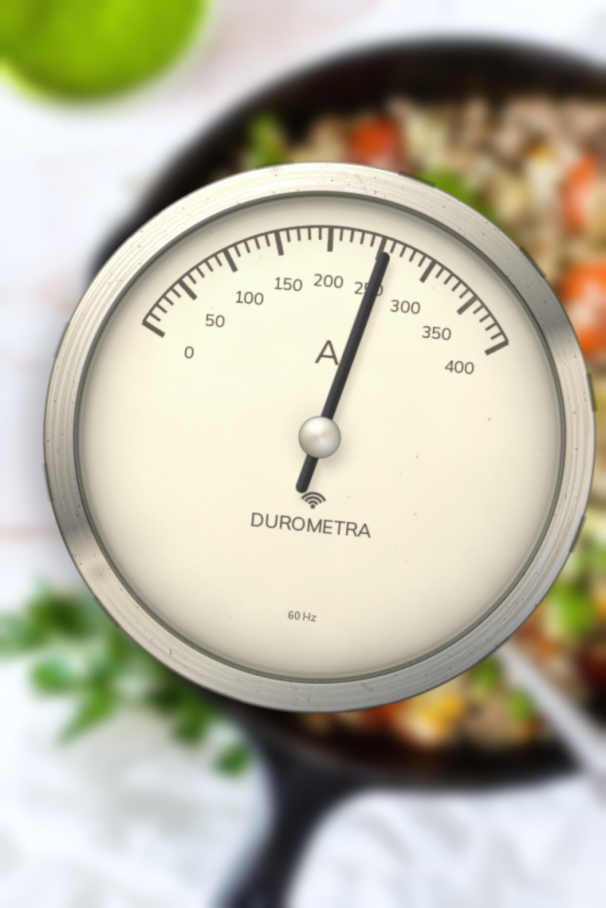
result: 255 A
